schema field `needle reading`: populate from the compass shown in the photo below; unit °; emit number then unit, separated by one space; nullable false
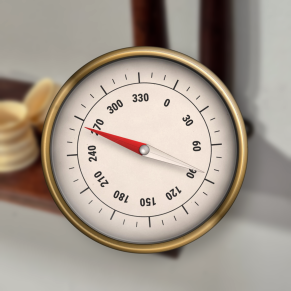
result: 265 °
